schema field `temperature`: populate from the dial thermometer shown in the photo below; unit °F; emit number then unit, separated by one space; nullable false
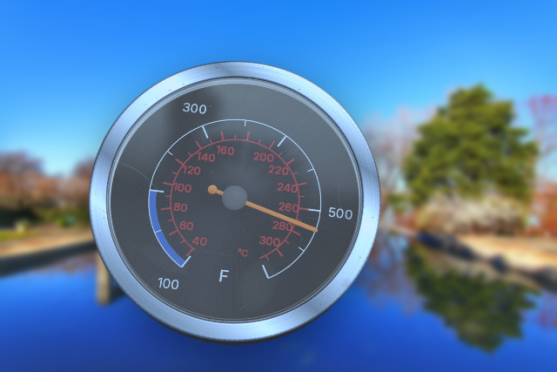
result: 525 °F
